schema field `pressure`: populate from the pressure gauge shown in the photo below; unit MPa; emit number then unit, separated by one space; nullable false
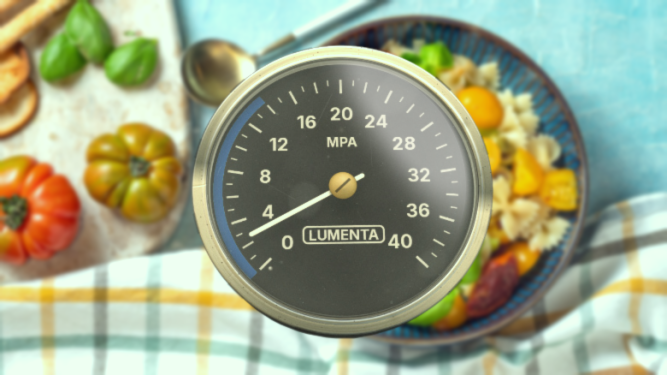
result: 2.5 MPa
